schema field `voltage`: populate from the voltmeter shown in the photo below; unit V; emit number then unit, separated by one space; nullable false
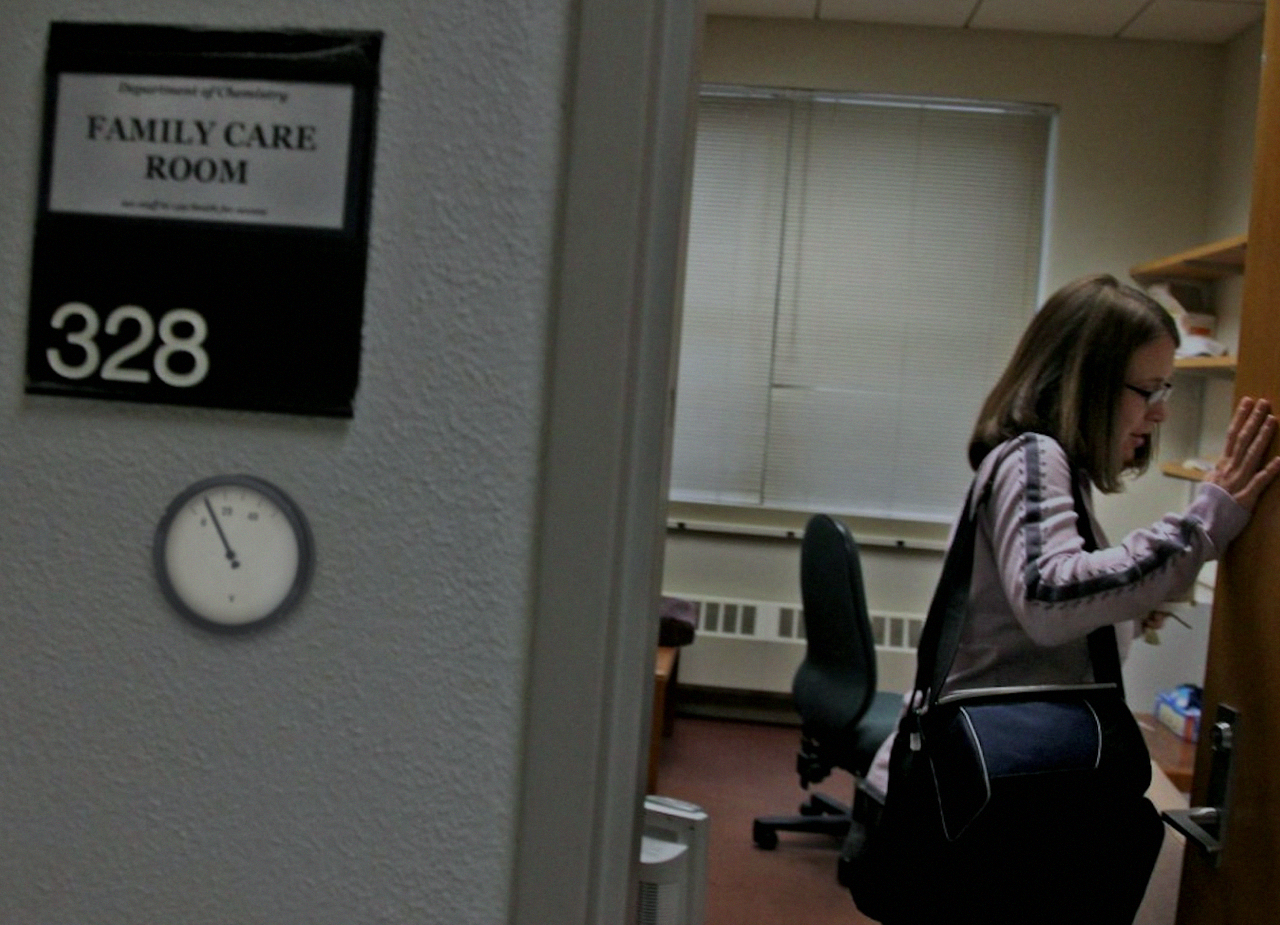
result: 10 V
